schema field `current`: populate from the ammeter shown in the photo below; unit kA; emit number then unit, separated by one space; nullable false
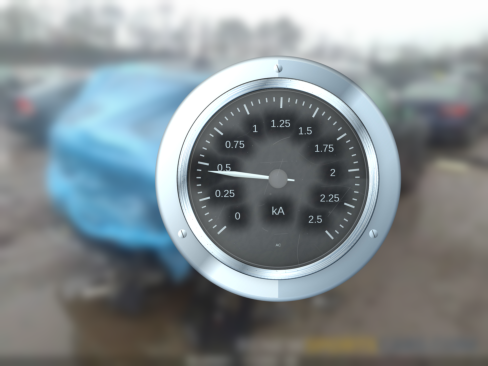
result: 0.45 kA
